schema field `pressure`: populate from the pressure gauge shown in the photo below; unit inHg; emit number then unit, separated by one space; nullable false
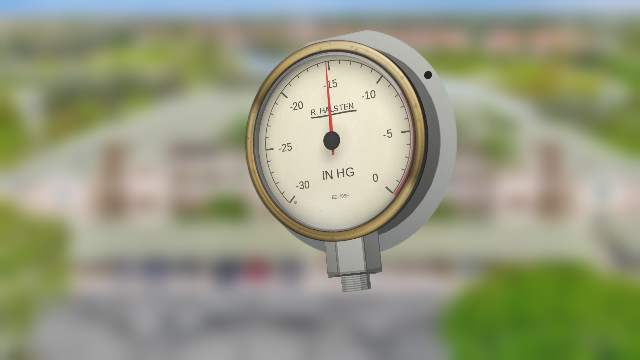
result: -15 inHg
